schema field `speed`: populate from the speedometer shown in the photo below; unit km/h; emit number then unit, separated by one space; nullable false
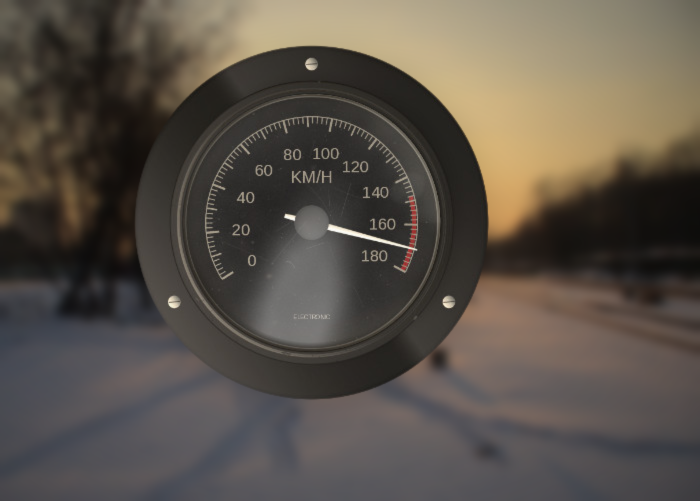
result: 170 km/h
